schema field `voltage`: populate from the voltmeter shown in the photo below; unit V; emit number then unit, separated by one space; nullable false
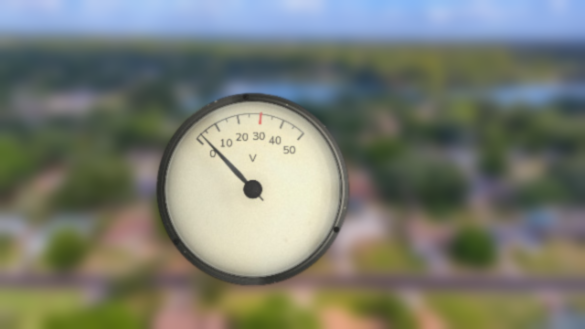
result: 2.5 V
